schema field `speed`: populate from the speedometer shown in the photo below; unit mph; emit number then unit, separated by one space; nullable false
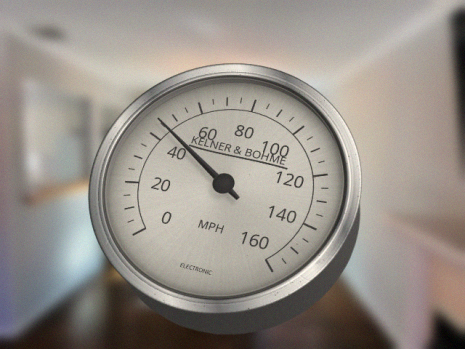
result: 45 mph
